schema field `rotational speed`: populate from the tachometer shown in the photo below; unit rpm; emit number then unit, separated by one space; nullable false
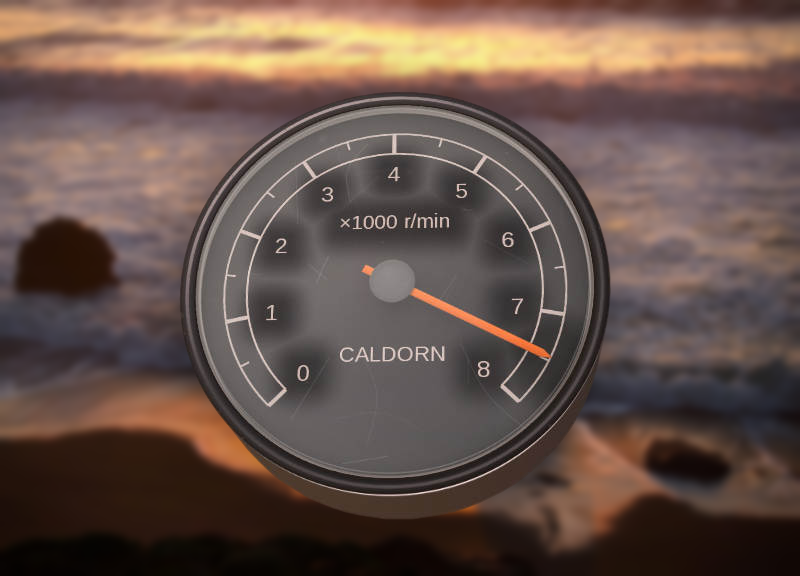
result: 7500 rpm
